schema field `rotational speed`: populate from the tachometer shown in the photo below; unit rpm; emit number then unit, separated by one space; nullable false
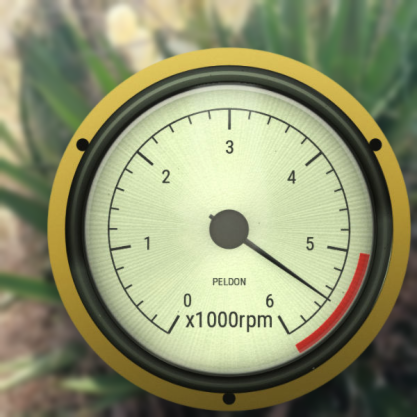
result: 5500 rpm
